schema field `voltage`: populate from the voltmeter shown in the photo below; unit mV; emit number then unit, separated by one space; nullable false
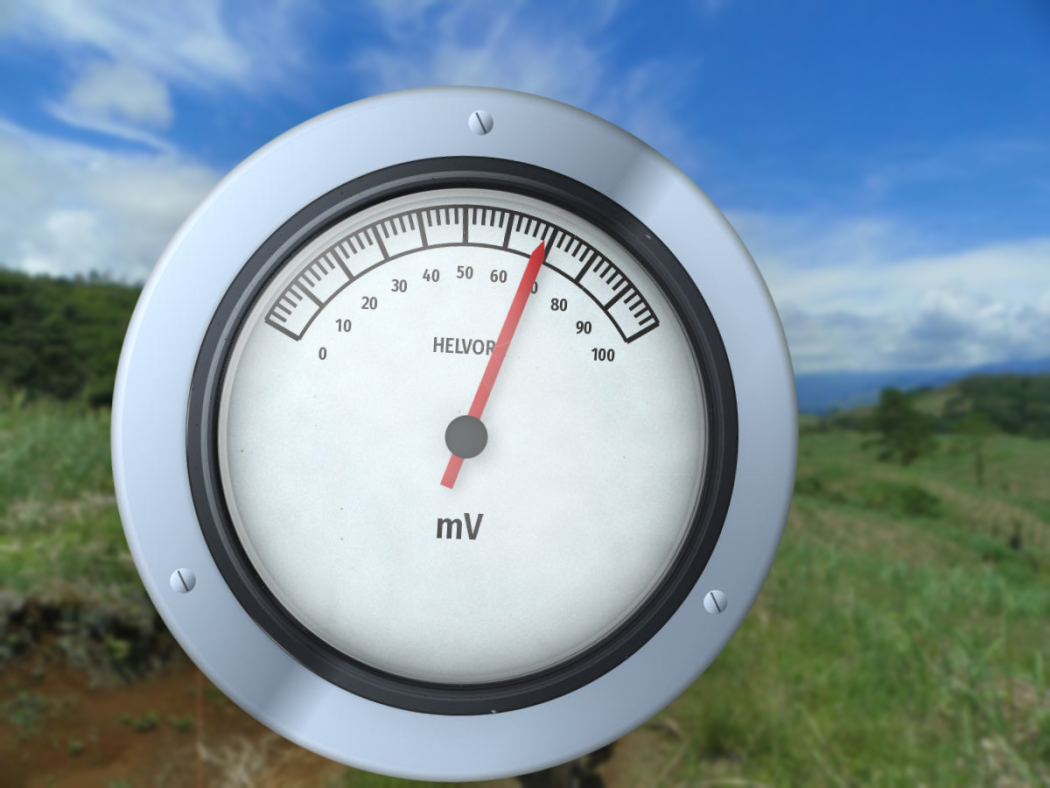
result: 68 mV
